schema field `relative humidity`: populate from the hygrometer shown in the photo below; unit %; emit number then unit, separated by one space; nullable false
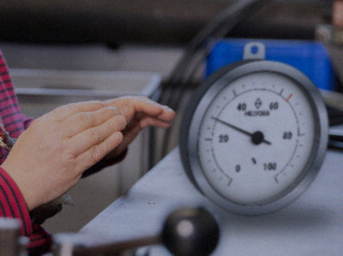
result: 28 %
